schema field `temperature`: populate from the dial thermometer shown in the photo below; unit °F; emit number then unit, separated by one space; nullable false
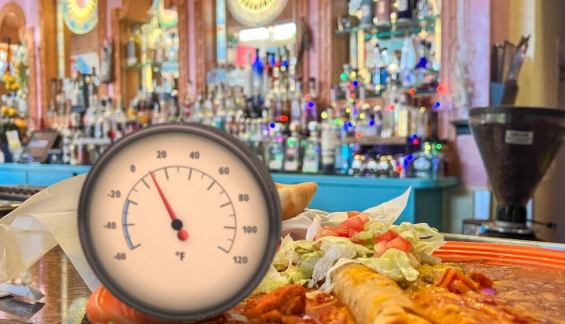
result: 10 °F
